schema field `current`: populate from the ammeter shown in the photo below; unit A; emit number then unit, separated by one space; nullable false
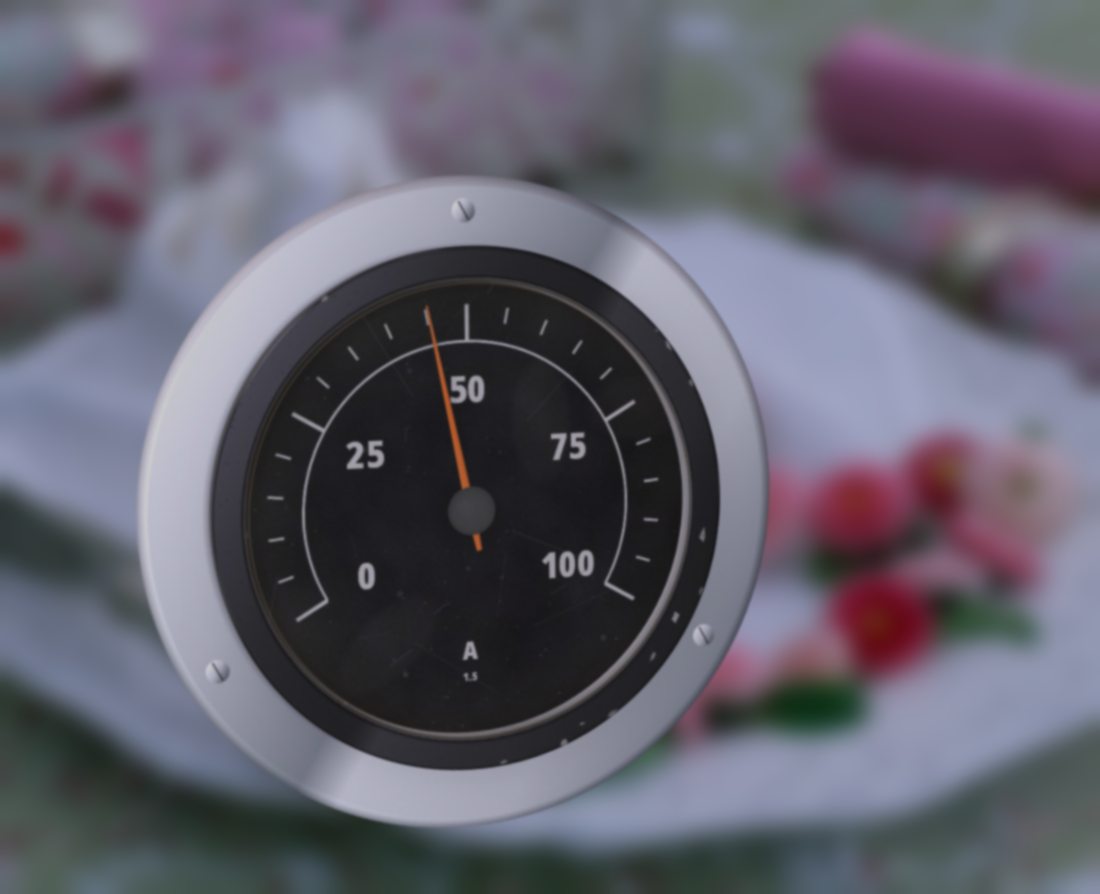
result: 45 A
